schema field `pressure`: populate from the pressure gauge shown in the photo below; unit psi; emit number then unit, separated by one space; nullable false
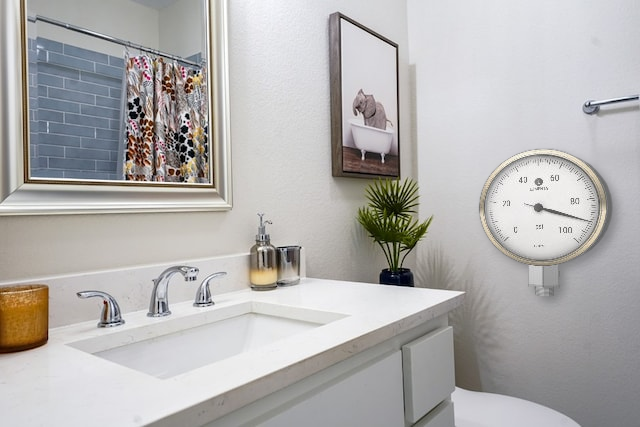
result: 90 psi
